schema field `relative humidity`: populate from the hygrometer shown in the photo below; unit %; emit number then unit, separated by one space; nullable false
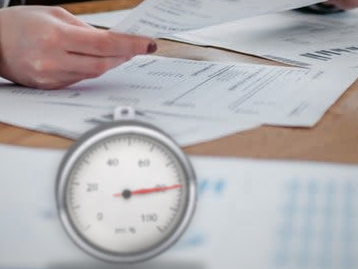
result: 80 %
